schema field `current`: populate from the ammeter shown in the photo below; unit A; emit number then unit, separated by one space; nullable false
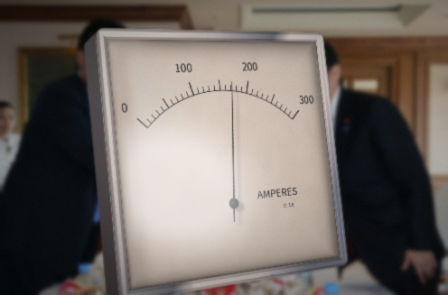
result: 170 A
